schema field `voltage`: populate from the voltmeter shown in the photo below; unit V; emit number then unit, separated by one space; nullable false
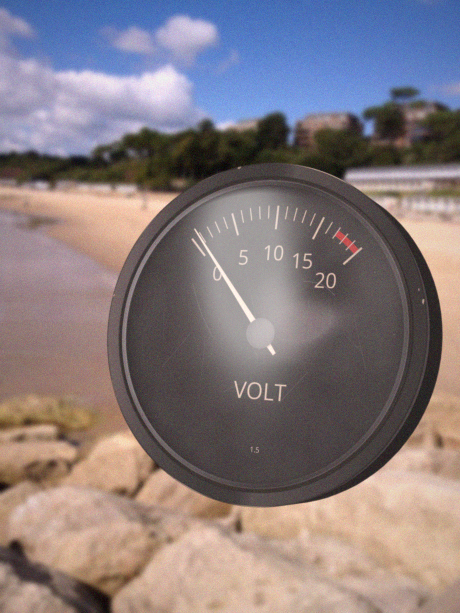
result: 1 V
